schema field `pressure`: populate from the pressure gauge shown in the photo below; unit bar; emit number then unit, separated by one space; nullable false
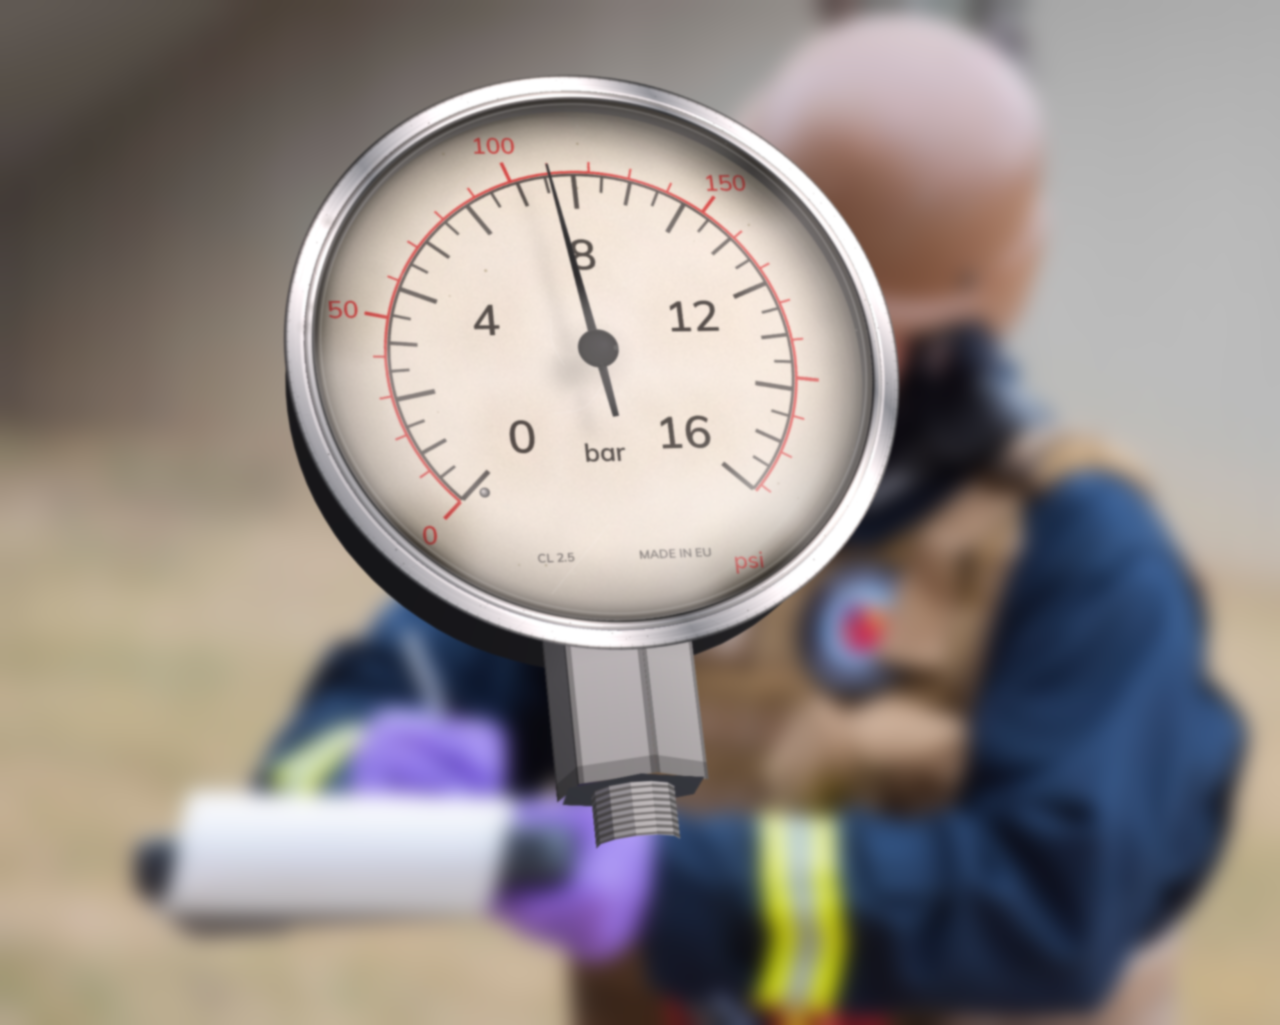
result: 7.5 bar
